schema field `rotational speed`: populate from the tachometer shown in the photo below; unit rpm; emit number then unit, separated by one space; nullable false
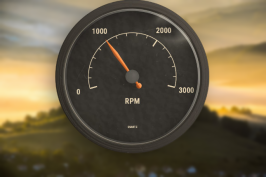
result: 1000 rpm
